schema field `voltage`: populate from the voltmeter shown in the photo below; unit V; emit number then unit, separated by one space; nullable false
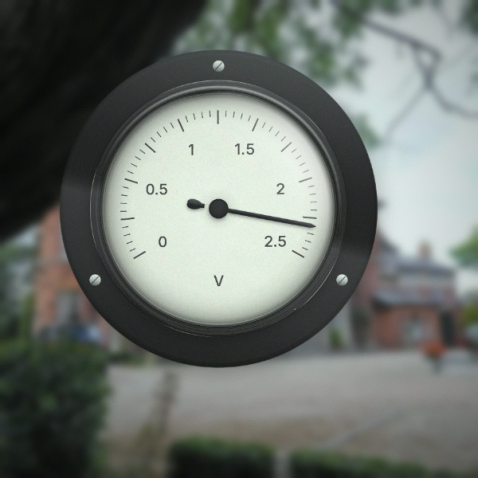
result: 2.3 V
